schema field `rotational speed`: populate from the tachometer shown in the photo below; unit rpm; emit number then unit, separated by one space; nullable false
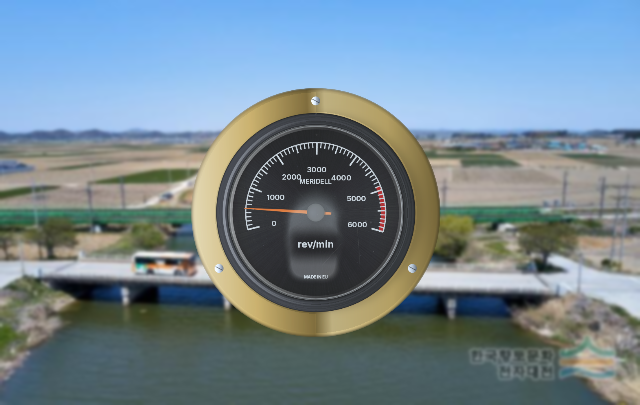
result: 500 rpm
